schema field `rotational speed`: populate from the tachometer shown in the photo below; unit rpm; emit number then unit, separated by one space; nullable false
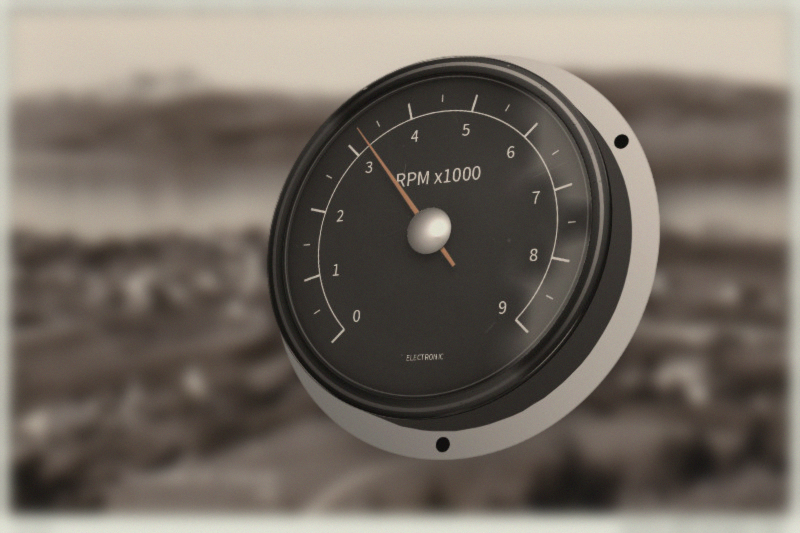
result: 3250 rpm
